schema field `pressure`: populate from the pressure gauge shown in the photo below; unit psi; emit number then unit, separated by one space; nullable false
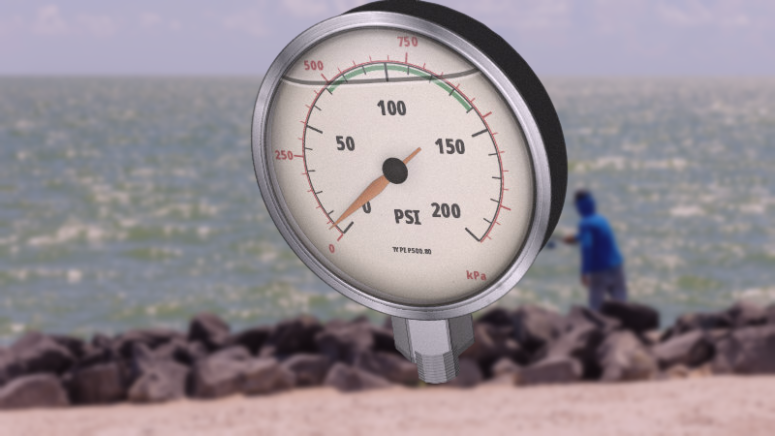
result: 5 psi
